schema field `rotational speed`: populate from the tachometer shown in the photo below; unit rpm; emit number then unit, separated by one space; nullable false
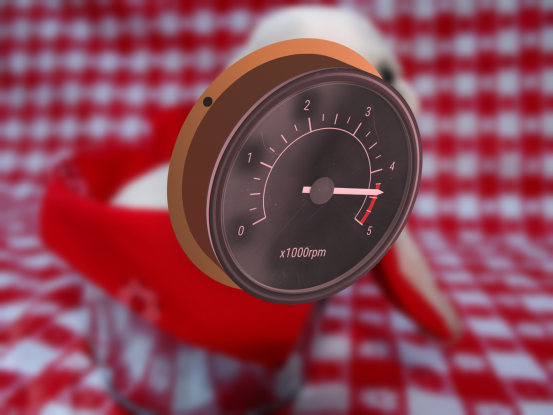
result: 4375 rpm
